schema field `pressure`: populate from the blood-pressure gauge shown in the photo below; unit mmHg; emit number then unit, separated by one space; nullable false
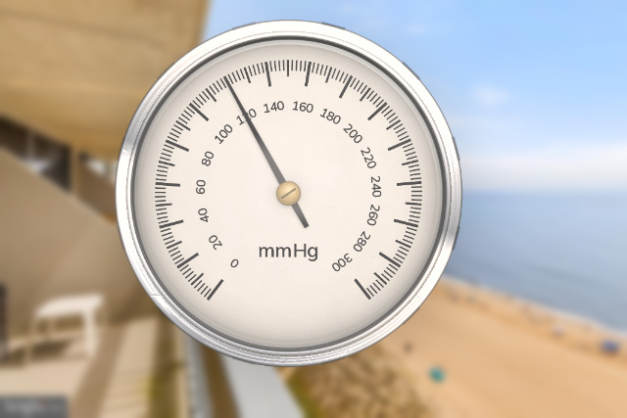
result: 120 mmHg
